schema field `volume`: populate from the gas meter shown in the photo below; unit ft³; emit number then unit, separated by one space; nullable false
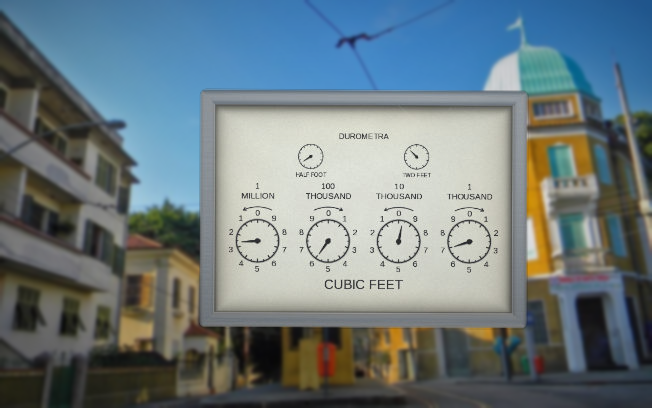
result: 259700 ft³
